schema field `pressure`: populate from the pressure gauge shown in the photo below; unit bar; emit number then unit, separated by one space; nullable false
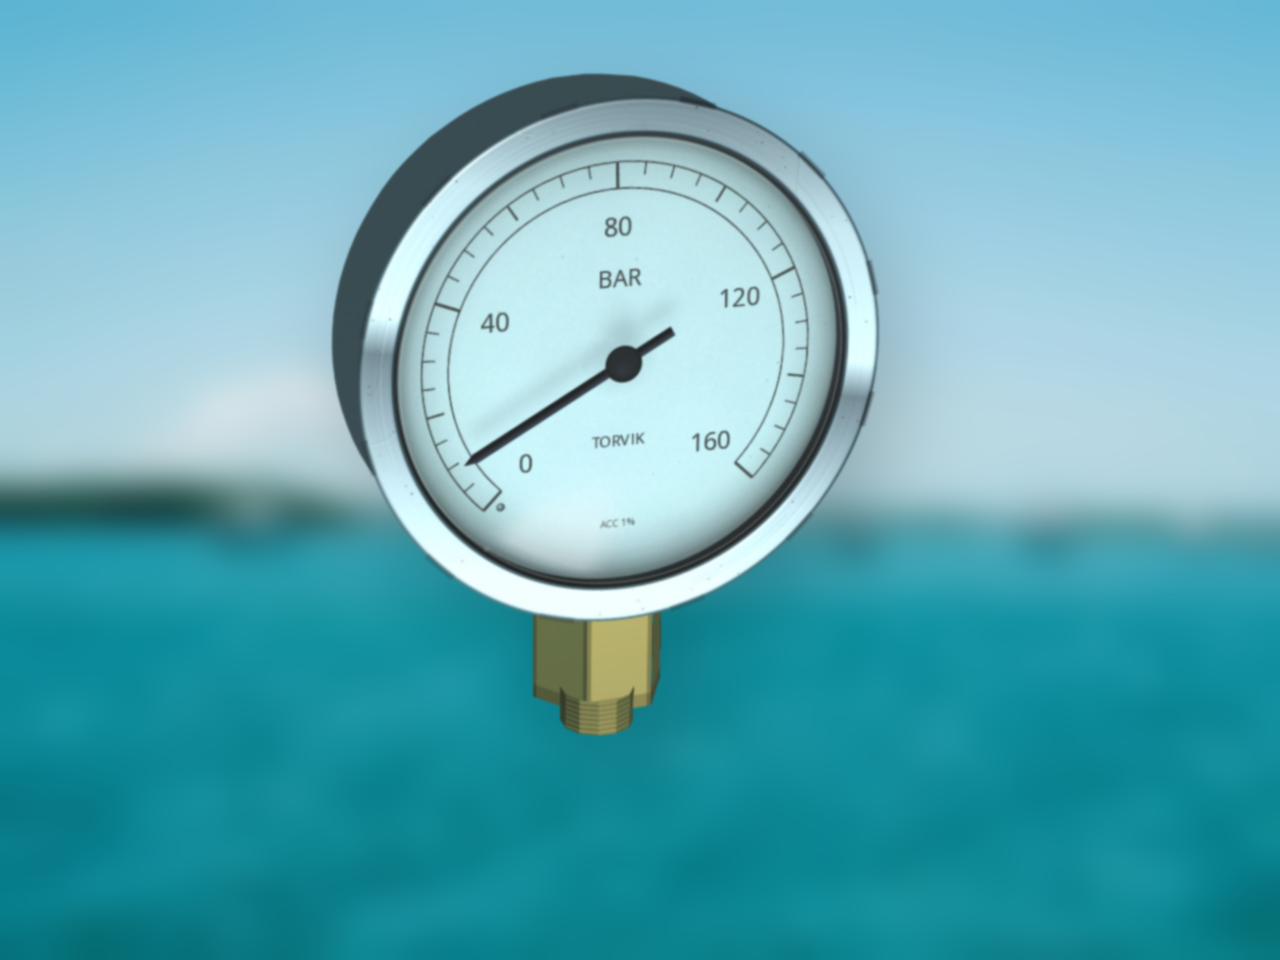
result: 10 bar
